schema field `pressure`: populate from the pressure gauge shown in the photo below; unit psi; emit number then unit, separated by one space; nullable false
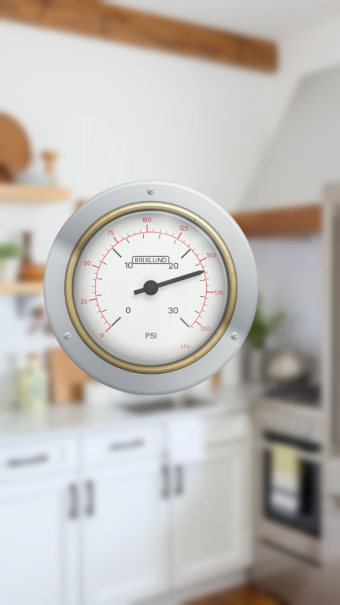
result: 23 psi
